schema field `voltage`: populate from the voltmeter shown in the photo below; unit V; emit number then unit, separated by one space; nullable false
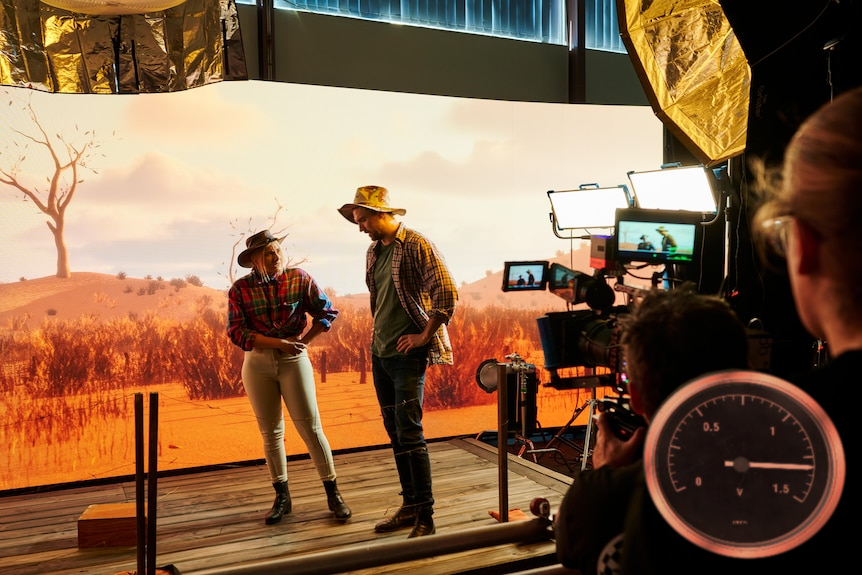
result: 1.3 V
